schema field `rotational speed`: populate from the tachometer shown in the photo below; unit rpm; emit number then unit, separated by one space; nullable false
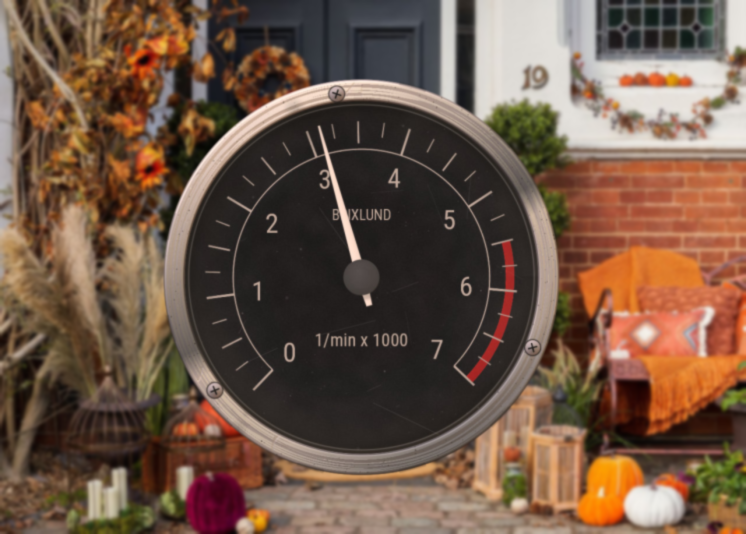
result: 3125 rpm
